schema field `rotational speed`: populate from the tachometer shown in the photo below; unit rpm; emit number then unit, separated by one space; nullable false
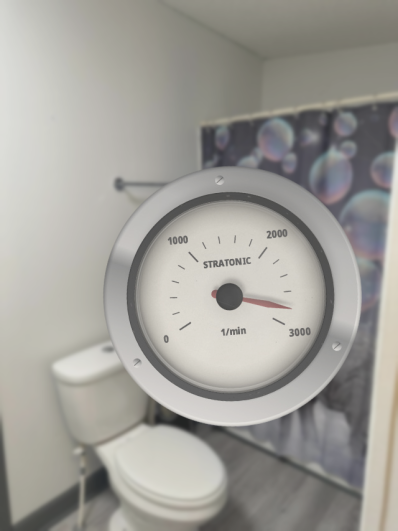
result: 2800 rpm
